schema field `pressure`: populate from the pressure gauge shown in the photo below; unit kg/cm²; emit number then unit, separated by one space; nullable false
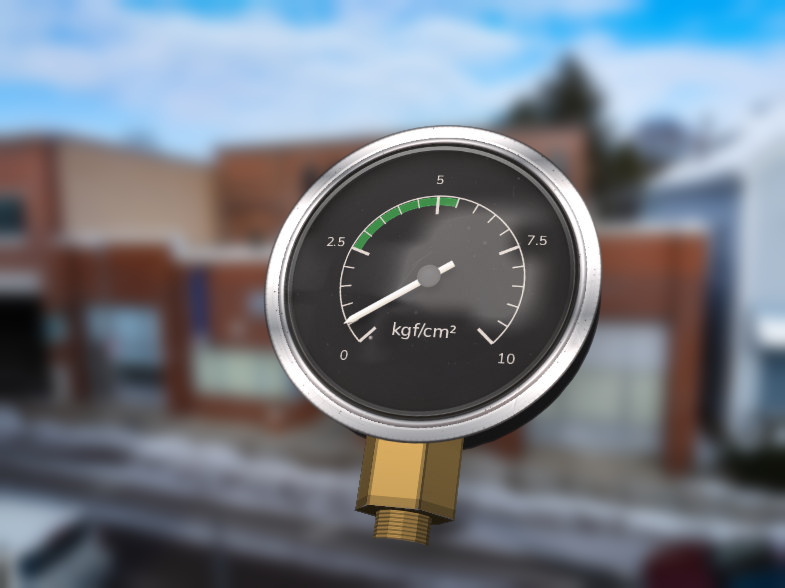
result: 0.5 kg/cm²
